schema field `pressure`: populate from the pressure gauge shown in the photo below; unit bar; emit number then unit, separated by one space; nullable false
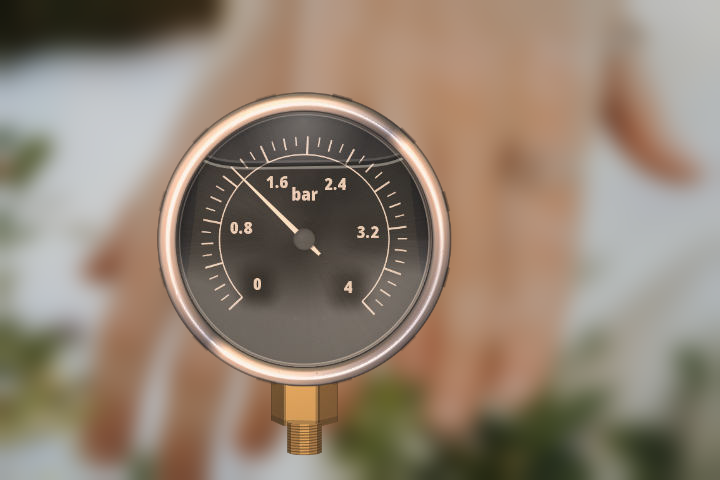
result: 1.3 bar
